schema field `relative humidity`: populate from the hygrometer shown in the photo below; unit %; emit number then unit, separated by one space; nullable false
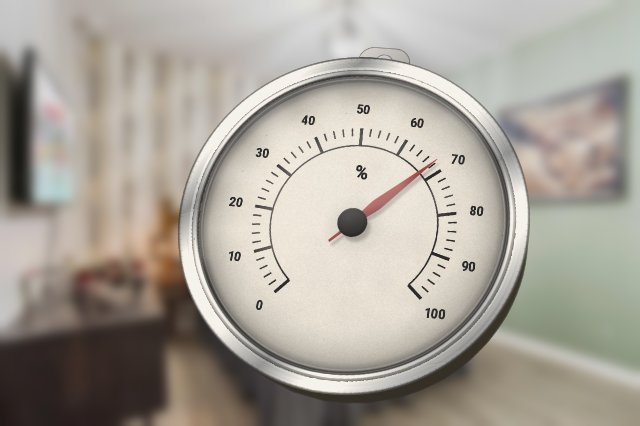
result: 68 %
